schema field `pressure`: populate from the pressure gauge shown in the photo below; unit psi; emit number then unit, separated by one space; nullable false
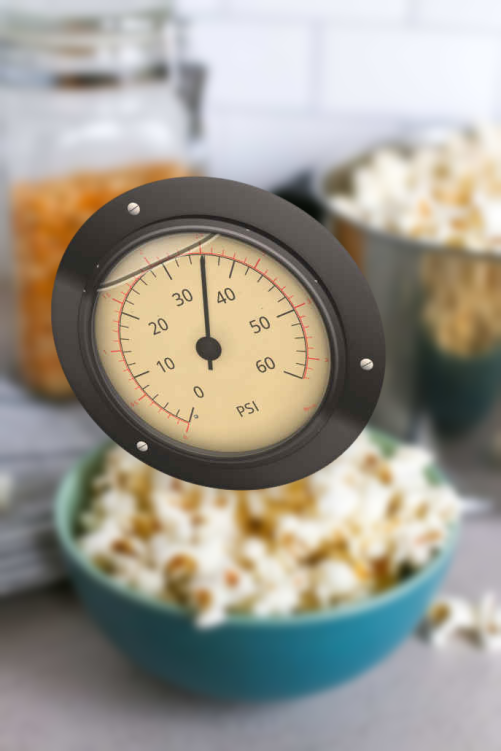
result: 36 psi
